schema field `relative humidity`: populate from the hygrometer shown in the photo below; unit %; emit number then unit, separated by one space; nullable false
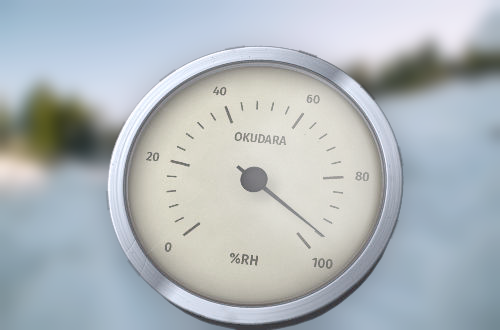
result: 96 %
